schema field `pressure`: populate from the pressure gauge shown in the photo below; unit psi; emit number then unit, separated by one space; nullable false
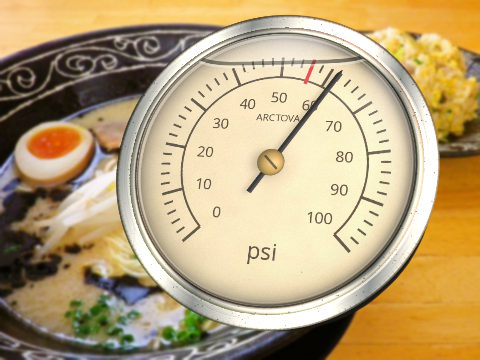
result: 62 psi
